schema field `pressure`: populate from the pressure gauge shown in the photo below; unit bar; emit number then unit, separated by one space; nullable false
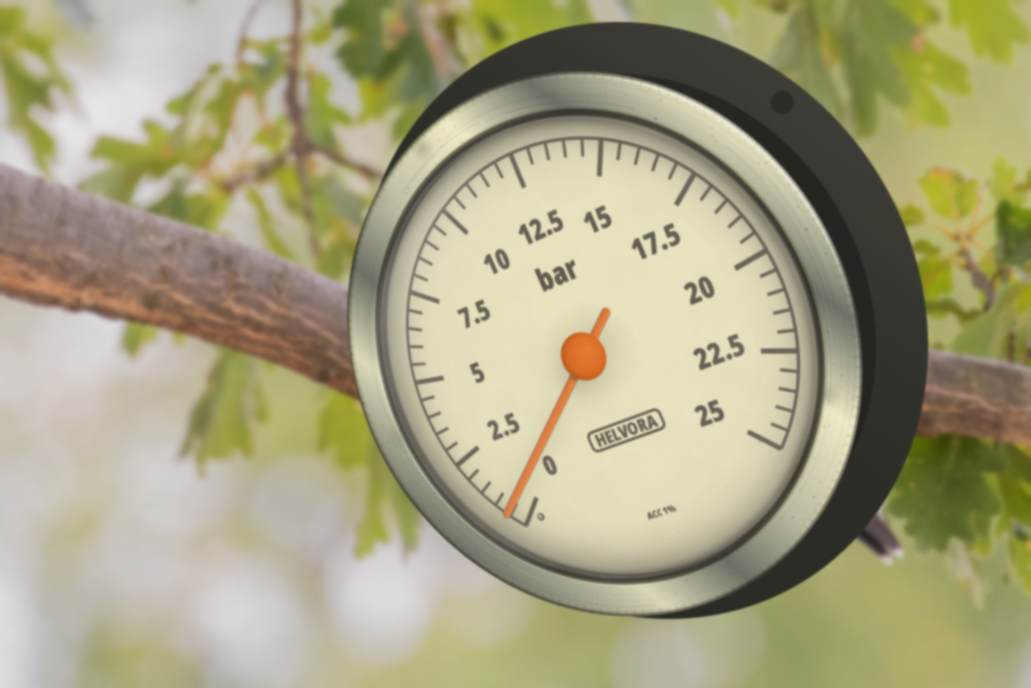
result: 0.5 bar
